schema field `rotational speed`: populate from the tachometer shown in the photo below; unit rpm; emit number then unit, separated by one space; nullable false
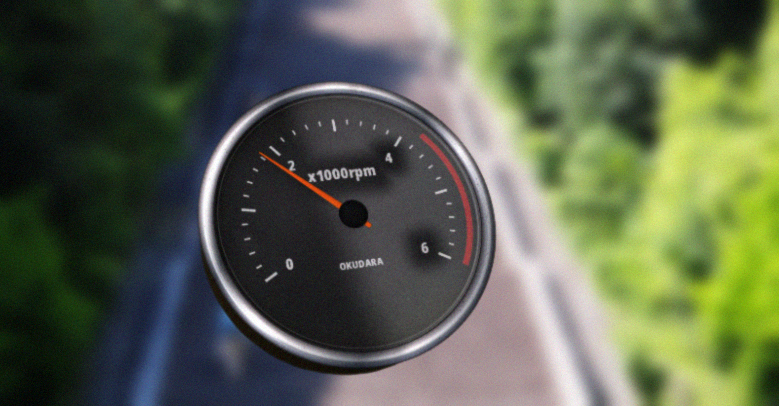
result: 1800 rpm
